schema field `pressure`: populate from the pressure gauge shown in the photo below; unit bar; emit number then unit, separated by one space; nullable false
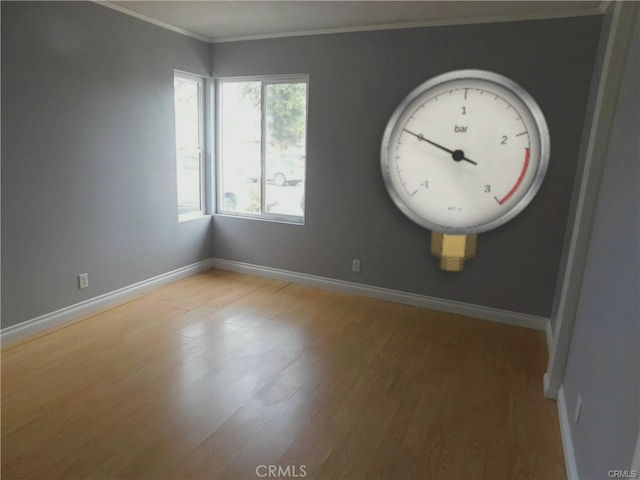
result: 0 bar
